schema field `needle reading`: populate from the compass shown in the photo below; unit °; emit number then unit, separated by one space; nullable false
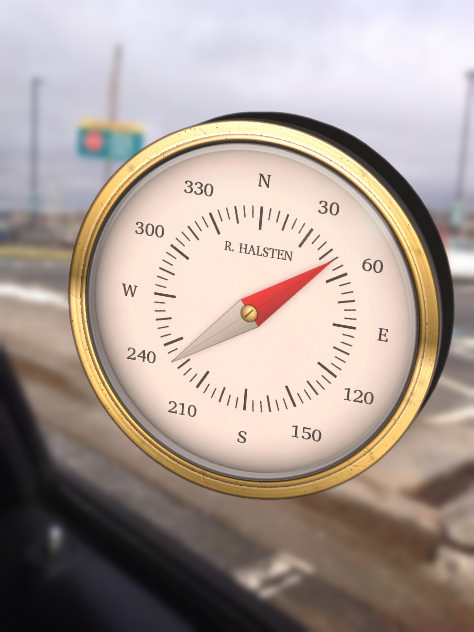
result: 50 °
